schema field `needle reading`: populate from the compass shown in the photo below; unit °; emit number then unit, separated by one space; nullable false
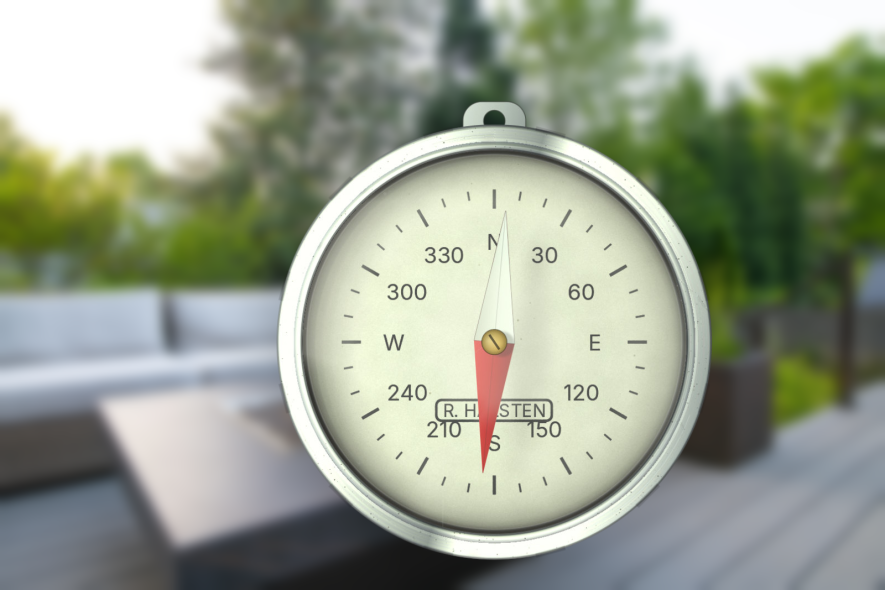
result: 185 °
